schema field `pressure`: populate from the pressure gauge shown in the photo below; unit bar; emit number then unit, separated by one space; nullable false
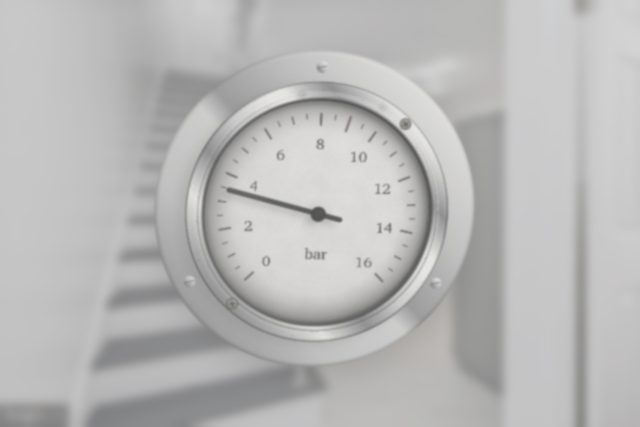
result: 3.5 bar
